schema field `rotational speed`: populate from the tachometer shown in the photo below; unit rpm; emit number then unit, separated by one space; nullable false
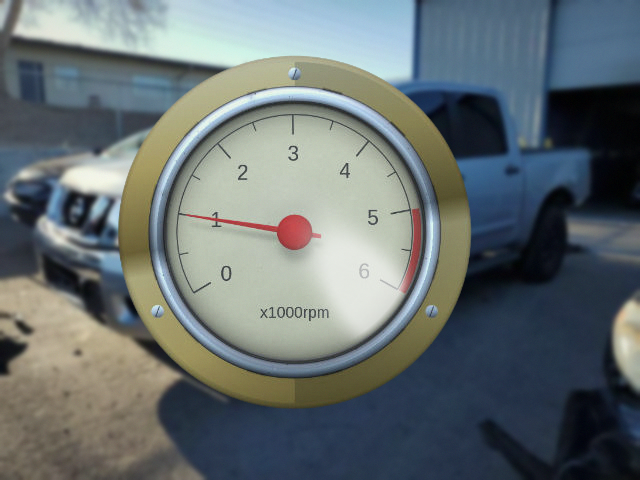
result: 1000 rpm
